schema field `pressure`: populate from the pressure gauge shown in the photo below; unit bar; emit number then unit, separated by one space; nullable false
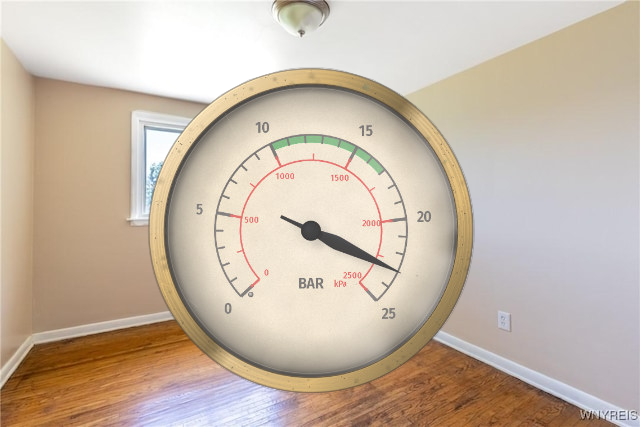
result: 23 bar
